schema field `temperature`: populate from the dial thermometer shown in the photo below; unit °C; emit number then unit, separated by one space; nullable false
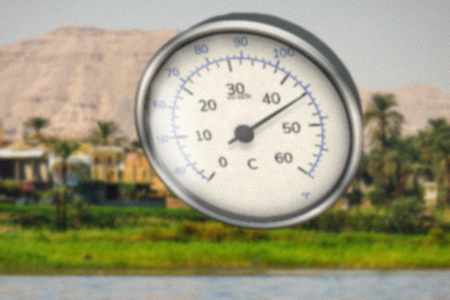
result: 44 °C
